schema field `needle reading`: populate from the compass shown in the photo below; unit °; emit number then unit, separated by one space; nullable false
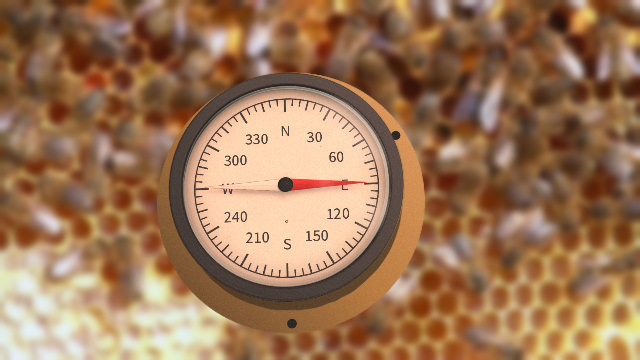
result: 90 °
